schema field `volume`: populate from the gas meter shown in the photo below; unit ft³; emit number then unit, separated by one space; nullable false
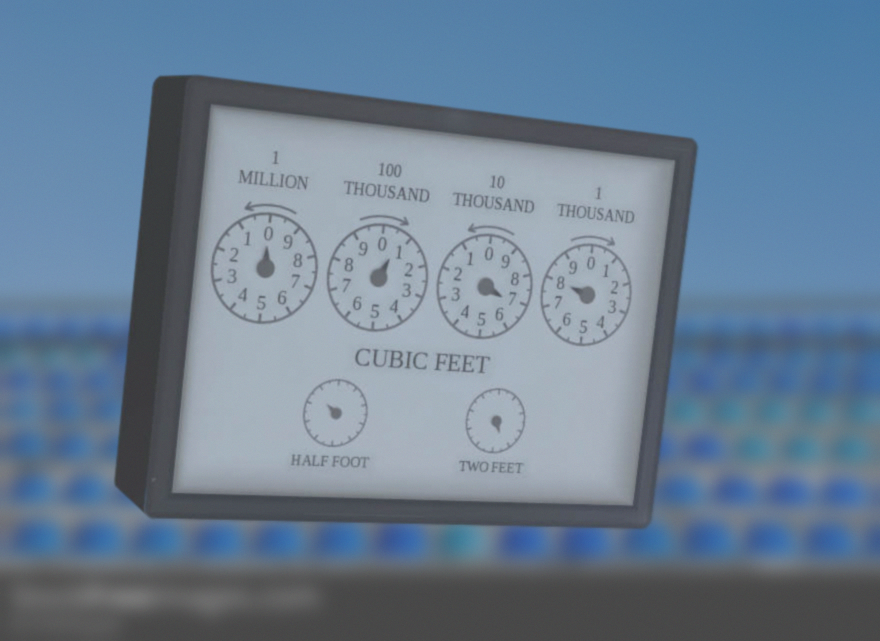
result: 6800 ft³
